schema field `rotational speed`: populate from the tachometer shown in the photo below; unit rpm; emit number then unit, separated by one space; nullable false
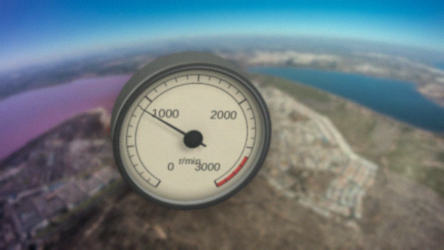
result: 900 rpm
